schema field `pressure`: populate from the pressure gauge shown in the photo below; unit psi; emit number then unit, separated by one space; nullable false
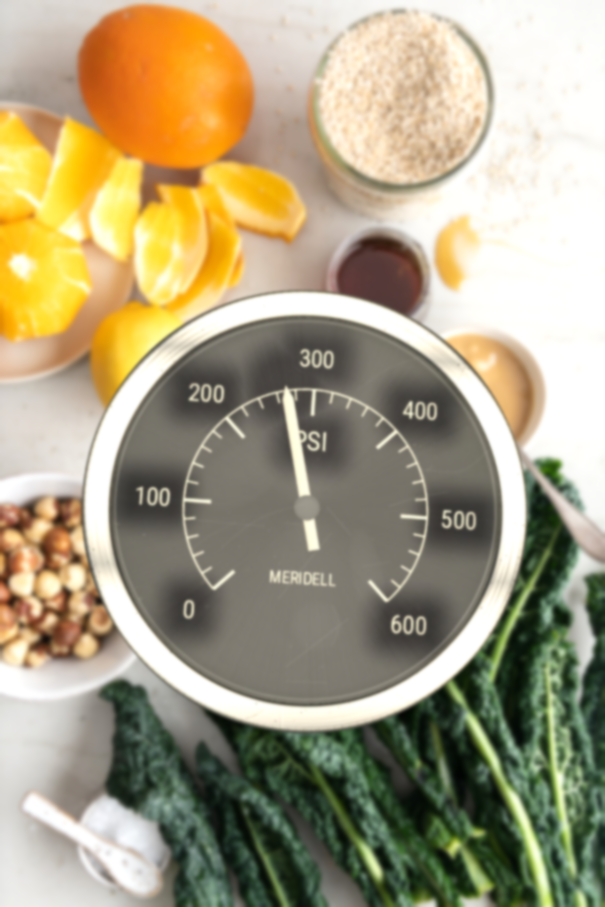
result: 270 psi
